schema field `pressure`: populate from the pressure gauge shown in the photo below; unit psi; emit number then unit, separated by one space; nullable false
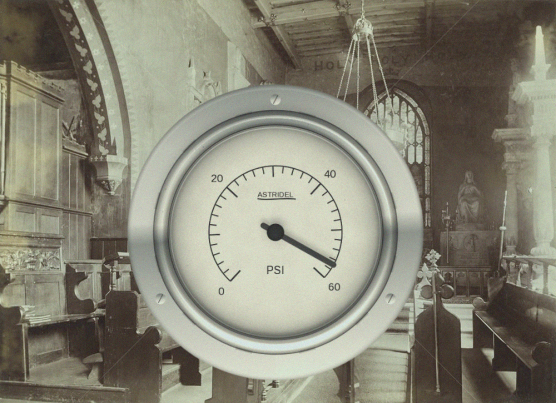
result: 57 psi
